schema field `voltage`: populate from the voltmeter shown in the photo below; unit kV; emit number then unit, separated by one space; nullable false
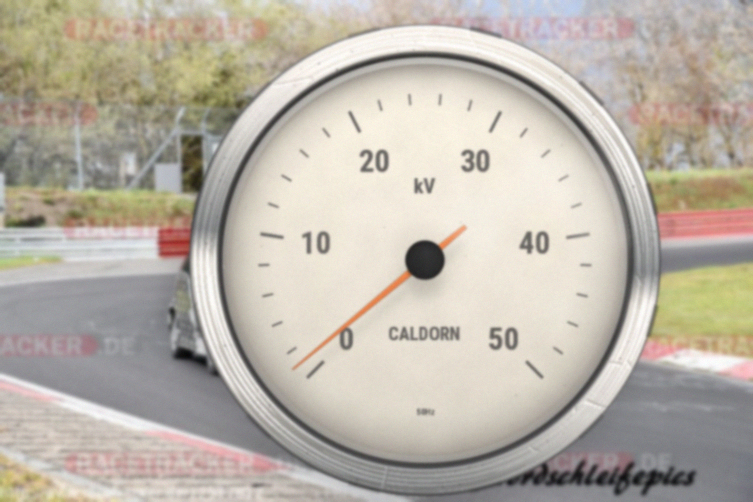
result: 1 kV
